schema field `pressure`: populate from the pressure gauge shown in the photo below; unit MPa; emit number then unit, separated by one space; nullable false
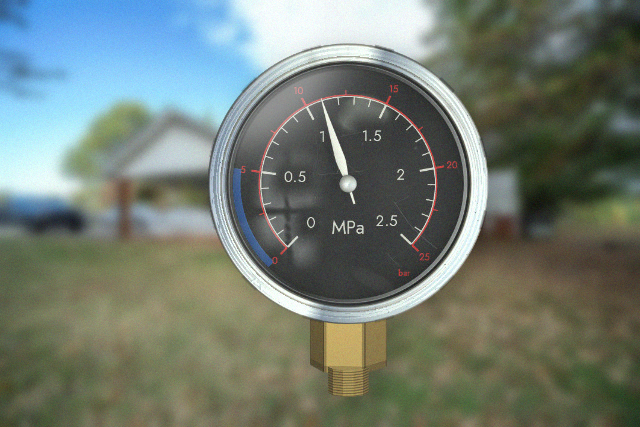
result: 1.1 MPa
